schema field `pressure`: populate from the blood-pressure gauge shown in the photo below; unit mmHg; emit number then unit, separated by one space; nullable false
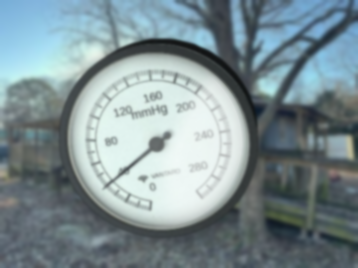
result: 40 mmHg
